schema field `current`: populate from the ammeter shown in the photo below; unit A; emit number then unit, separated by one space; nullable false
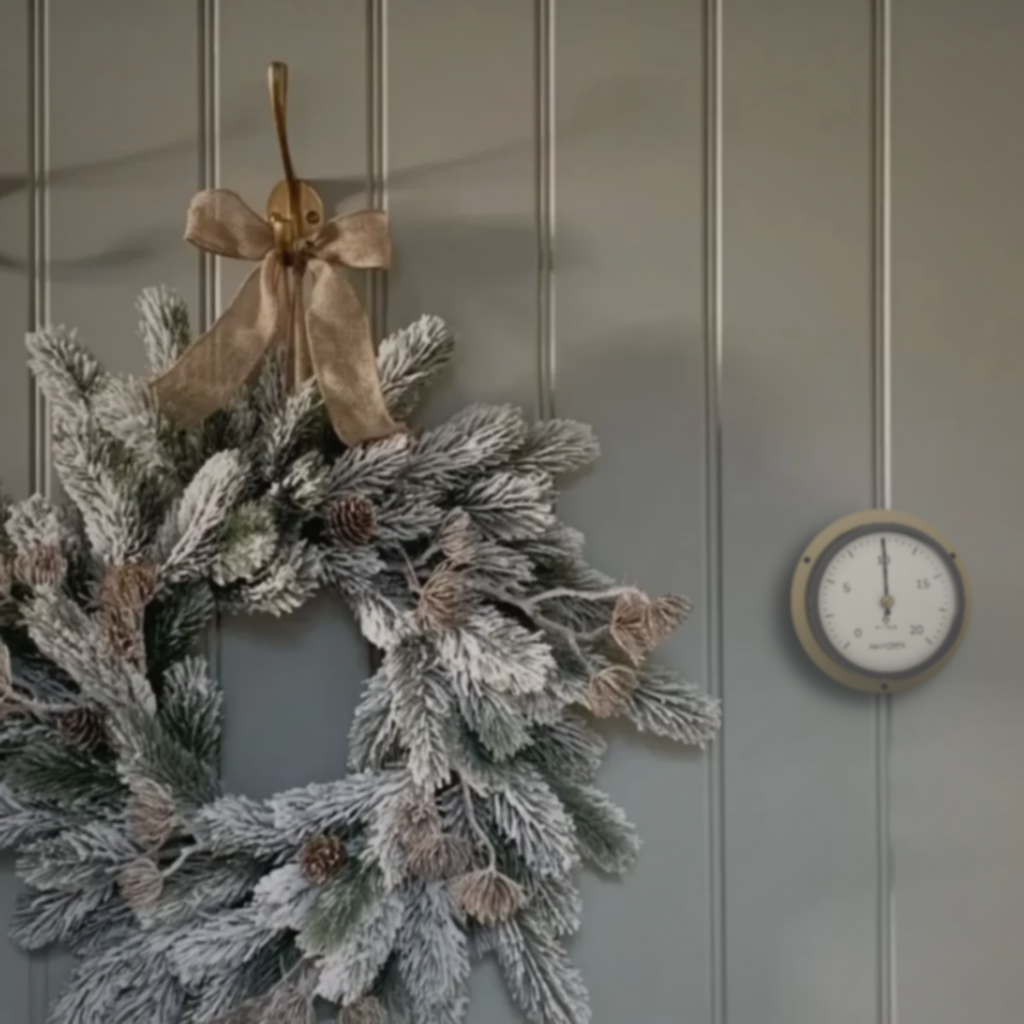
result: 10 A
